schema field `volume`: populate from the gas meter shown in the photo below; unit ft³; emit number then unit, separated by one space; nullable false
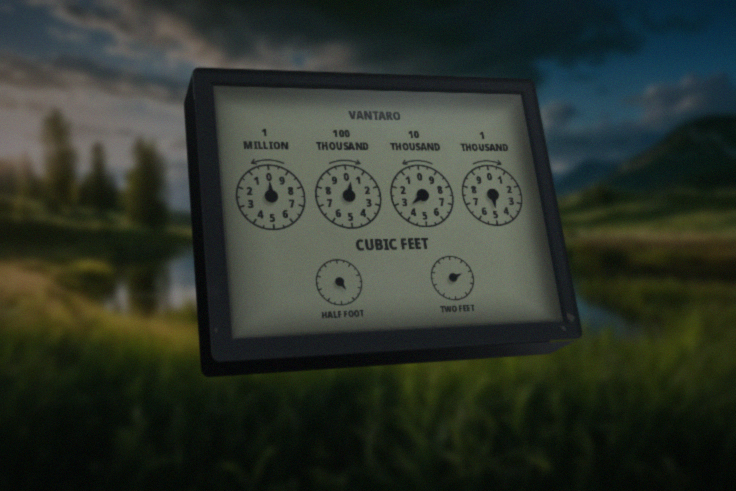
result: 3500 ft³
